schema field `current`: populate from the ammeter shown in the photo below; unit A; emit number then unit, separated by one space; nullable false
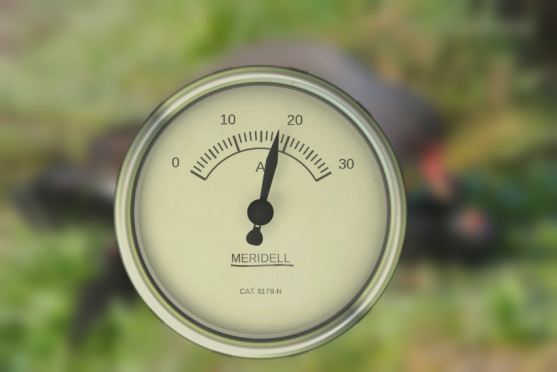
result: 18 A
